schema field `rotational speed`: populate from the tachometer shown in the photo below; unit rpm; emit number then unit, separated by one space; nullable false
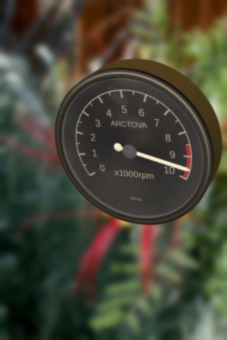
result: 9500 rpm
